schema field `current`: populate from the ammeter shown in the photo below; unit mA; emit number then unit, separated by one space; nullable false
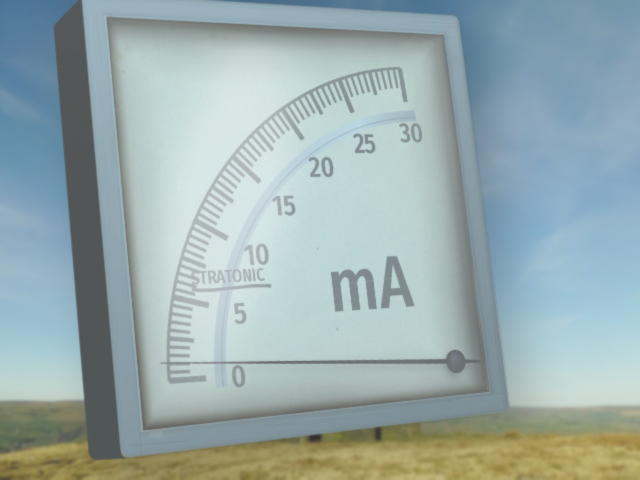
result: 1 mA
